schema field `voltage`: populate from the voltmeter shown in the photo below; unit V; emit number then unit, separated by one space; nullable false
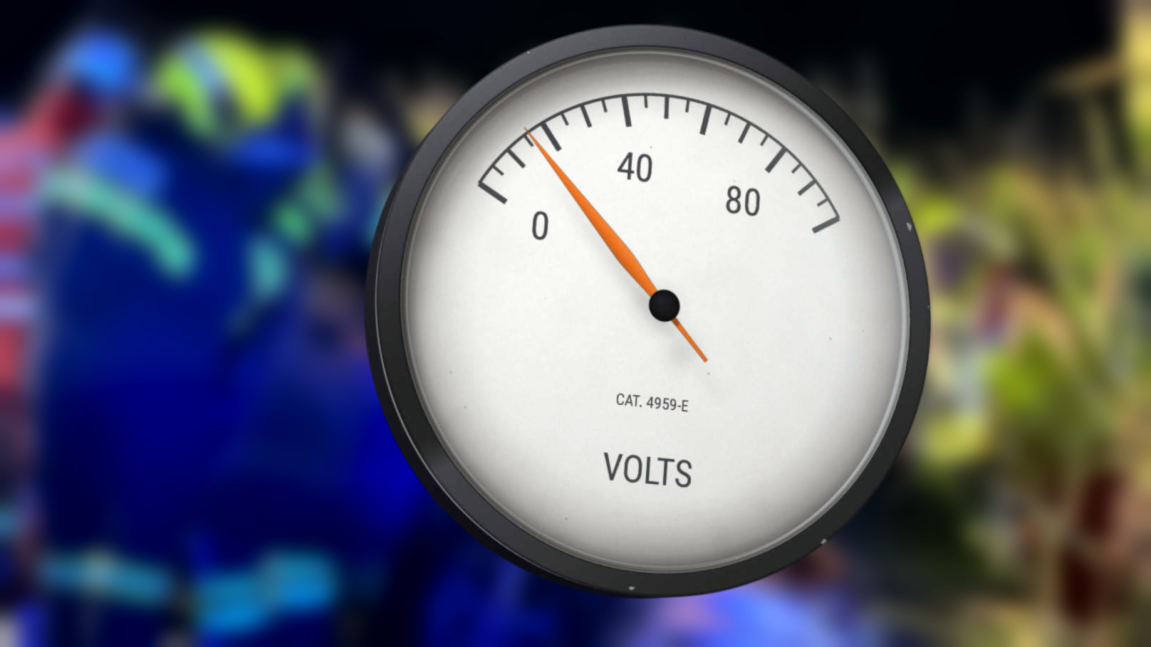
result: 15 V
